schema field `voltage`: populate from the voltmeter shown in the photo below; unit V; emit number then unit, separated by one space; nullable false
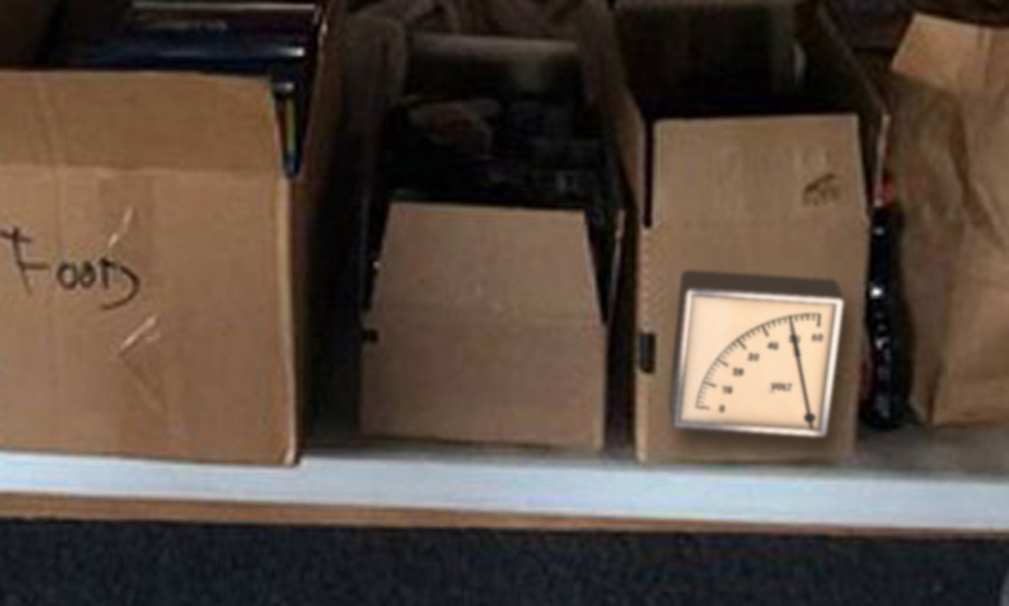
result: 50 V
